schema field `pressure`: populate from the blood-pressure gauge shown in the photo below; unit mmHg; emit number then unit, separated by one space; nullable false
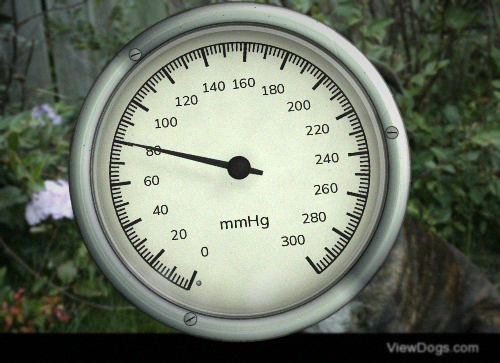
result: 80 mmHg
